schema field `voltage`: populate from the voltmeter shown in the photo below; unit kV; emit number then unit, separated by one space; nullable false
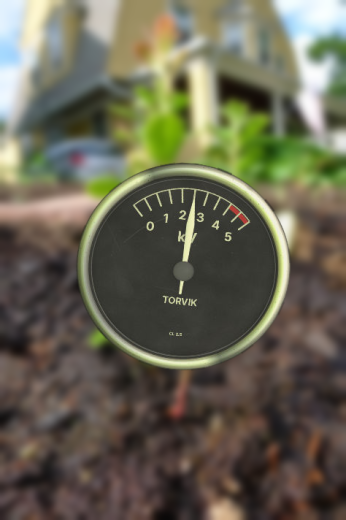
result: 2.5 kV
